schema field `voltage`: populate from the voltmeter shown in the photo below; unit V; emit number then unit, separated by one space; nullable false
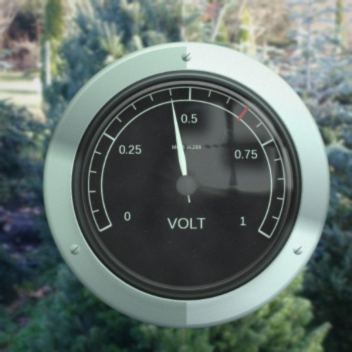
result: 0.45 V
